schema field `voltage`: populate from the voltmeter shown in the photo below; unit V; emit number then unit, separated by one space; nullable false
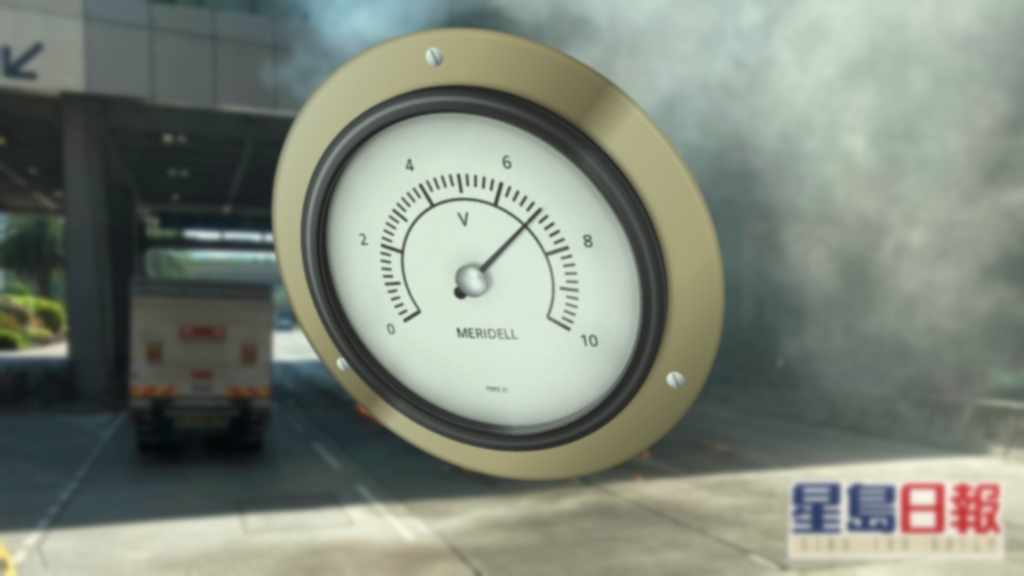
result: 7 V
